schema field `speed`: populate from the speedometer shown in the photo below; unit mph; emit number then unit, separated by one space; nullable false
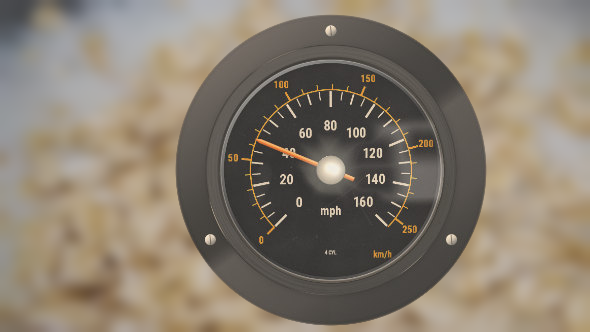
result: 40 mph
